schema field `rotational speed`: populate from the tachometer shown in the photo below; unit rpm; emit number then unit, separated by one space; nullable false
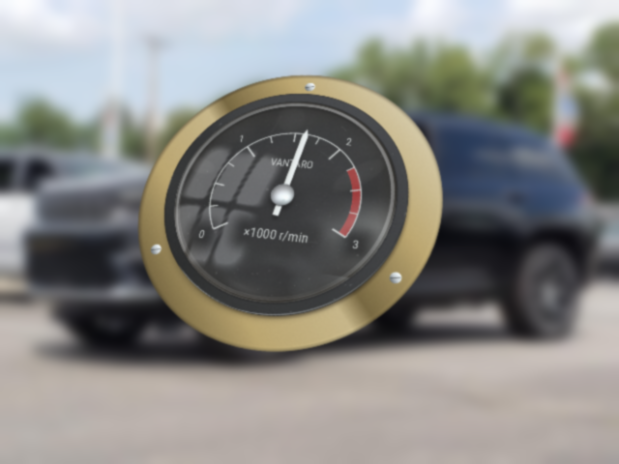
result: 1625 rpm
